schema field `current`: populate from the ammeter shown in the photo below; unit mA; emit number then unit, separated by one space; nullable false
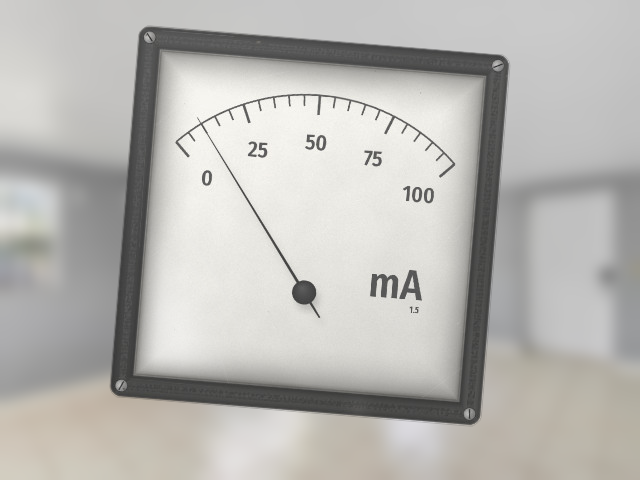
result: 10 mA
